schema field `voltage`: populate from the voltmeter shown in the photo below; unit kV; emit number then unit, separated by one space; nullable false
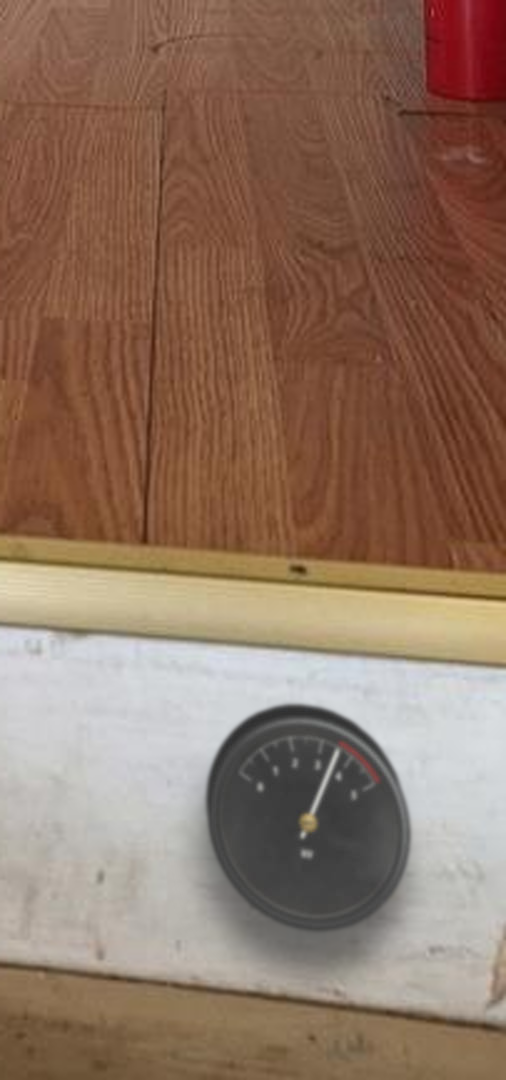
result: 3.5 kV
